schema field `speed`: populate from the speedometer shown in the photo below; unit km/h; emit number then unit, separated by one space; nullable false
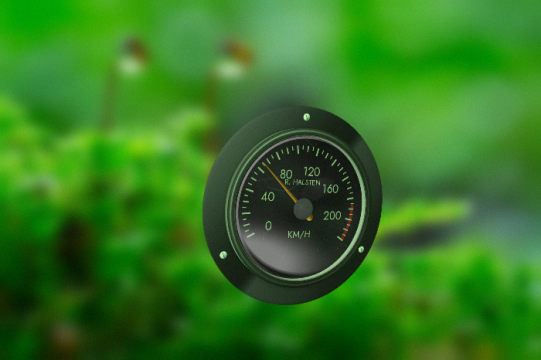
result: 65 km/h
